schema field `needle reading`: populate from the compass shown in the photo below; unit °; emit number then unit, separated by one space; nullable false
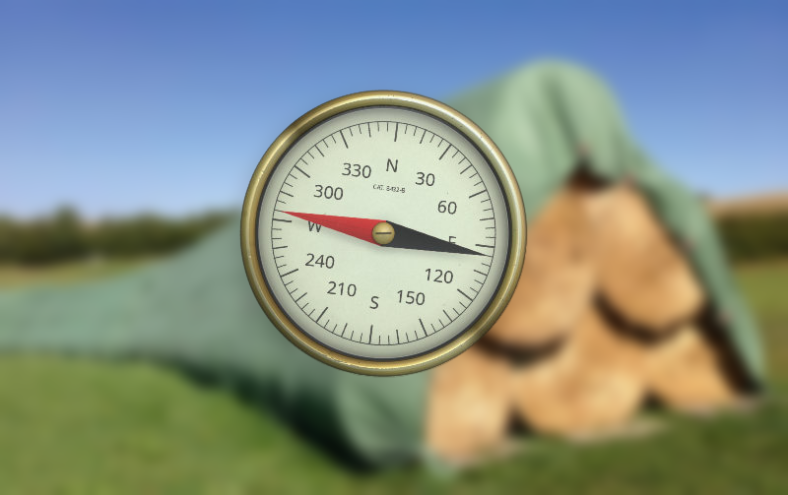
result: 275 °
